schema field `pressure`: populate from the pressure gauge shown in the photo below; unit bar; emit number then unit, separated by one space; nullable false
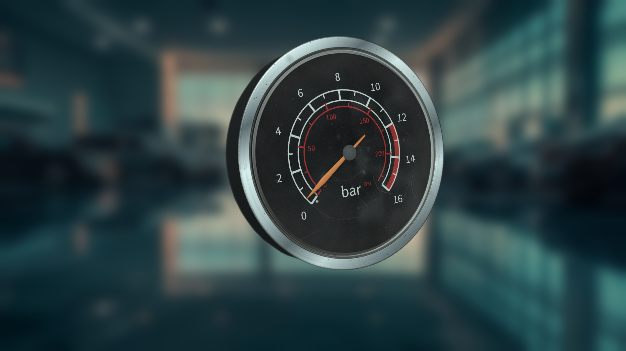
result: 0.5 bar
